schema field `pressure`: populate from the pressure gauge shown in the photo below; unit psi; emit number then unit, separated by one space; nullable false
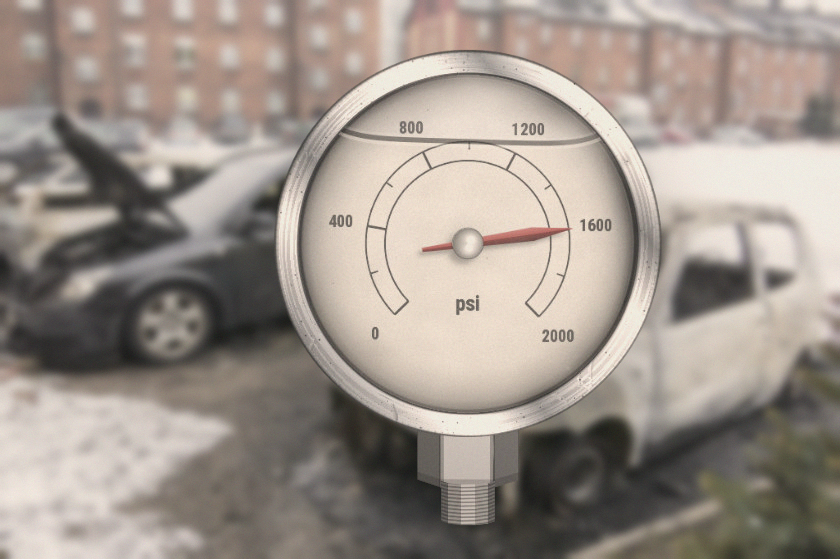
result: 1600 psi
